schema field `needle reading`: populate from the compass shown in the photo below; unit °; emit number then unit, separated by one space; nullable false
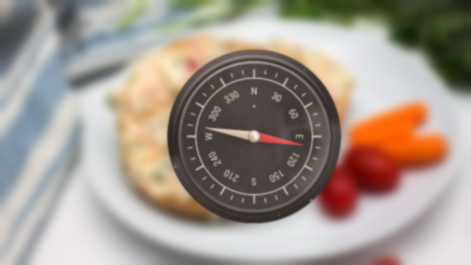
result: 100 °
